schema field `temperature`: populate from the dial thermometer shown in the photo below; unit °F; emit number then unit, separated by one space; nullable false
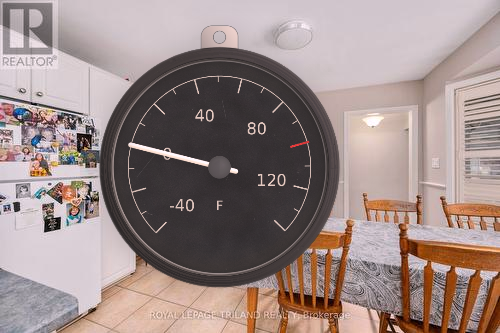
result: 0 °F
